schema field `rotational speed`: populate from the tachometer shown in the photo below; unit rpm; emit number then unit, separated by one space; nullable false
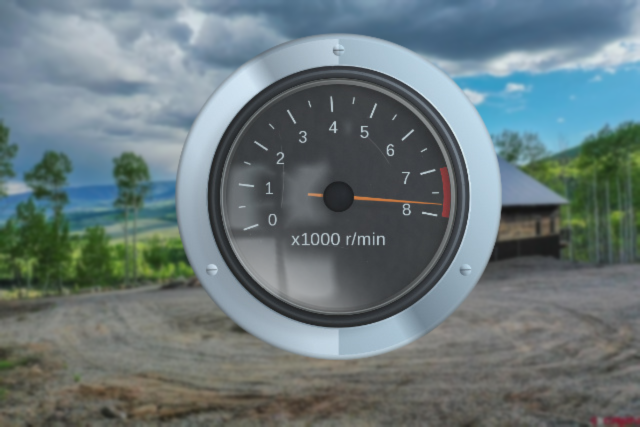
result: 7750 rpm
